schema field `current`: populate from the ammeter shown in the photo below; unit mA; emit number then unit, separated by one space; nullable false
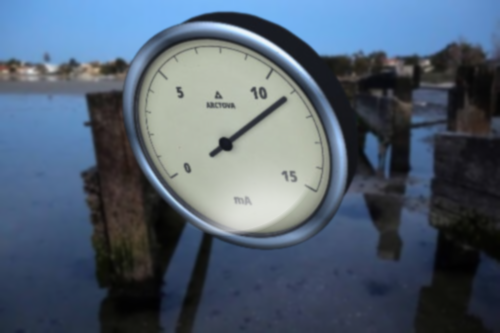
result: 11 mA
